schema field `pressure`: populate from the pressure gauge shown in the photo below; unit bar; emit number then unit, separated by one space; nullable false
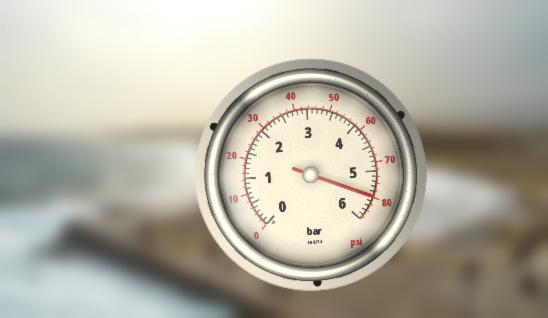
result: 5.5 bar
